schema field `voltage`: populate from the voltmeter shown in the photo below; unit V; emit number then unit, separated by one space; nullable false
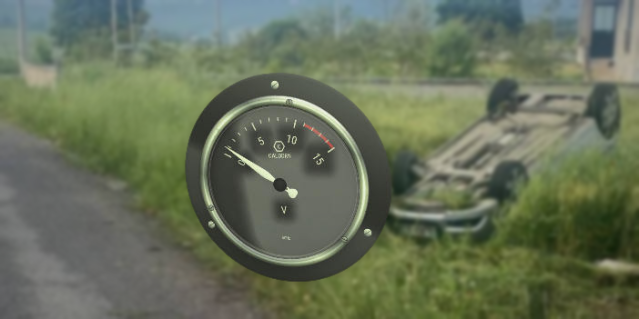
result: 1 V
